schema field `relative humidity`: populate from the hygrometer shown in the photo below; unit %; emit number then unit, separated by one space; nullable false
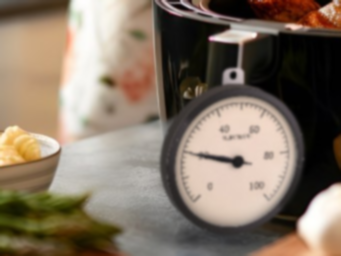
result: 20 %
